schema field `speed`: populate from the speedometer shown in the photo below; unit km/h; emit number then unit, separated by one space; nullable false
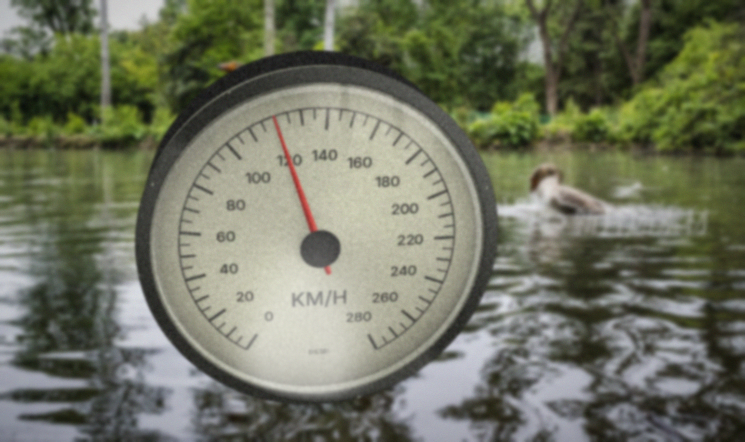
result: 120 km/h
